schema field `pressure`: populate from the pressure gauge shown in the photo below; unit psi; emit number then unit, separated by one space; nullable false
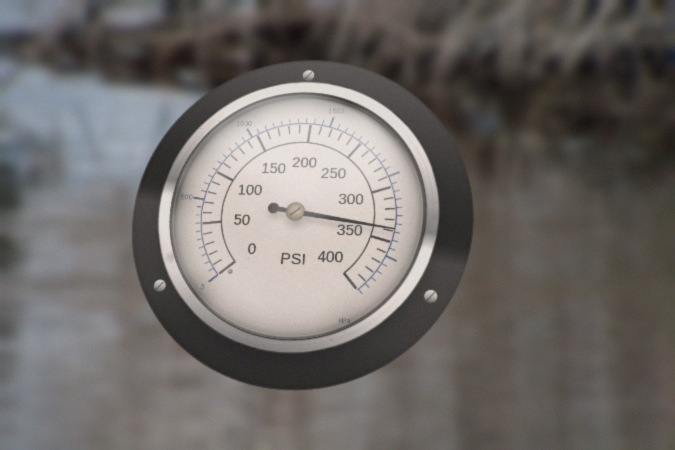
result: 340 psi
